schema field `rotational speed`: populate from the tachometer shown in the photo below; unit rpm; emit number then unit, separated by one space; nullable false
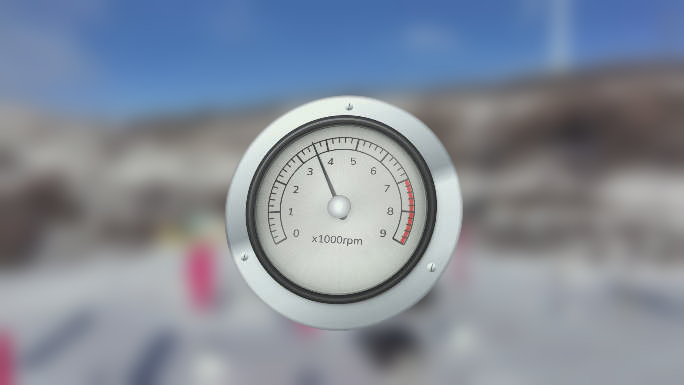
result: 3600 rpm
